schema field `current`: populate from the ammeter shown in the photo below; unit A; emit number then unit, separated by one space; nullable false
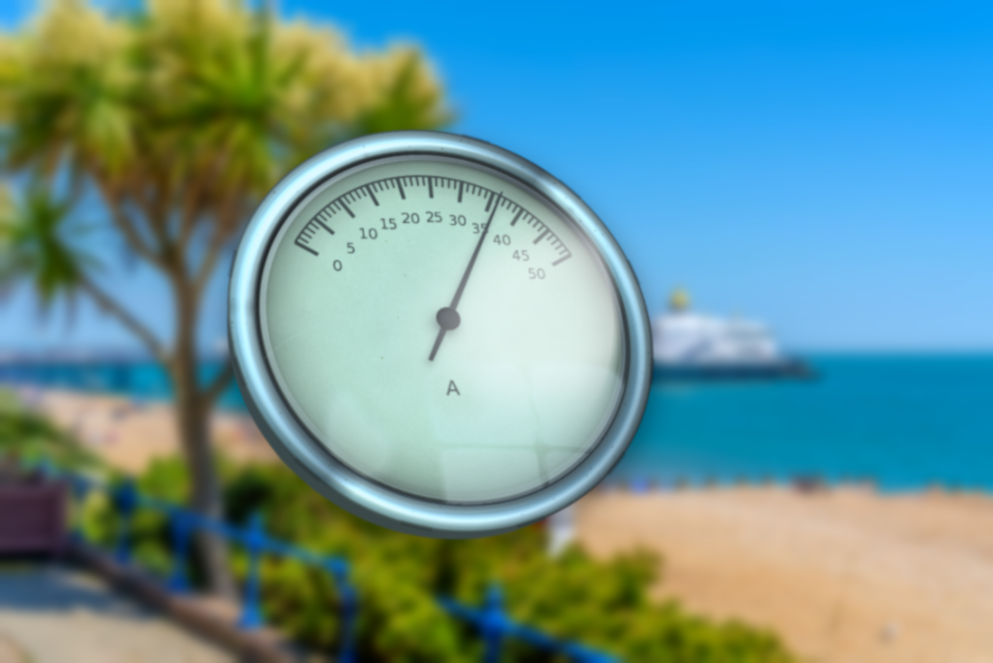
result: 36 A
